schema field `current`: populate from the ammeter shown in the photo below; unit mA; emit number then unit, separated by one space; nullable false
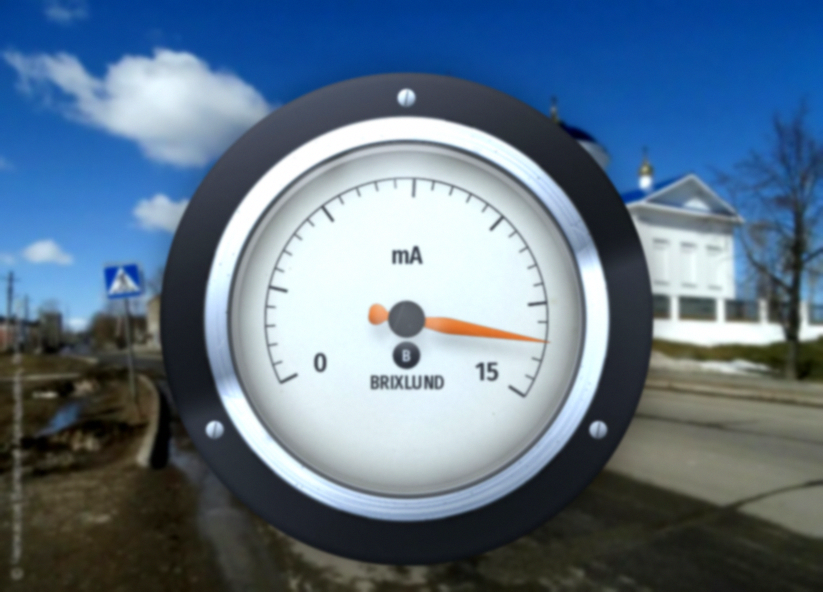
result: 13.5 mA
